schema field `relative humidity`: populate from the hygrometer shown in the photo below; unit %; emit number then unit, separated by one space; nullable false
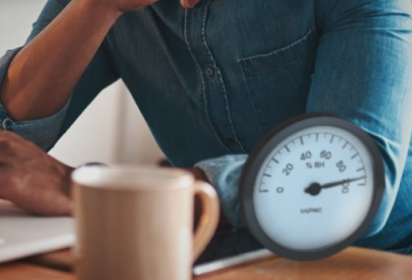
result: 95 %
